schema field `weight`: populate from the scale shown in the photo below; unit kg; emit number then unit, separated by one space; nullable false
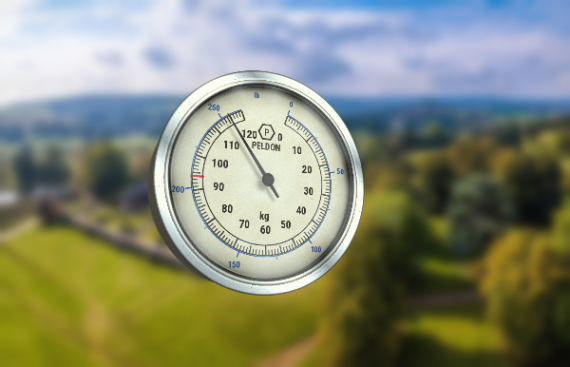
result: 115 kg
